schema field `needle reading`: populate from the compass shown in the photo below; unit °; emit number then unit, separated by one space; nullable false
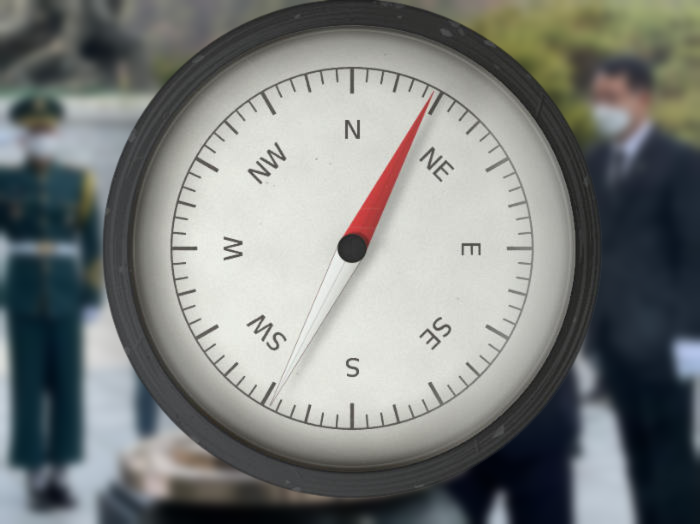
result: 27.5 °
